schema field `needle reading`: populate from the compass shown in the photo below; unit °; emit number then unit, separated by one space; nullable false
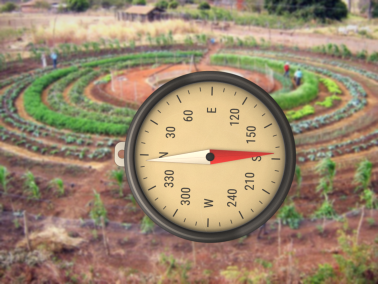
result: 175 °
